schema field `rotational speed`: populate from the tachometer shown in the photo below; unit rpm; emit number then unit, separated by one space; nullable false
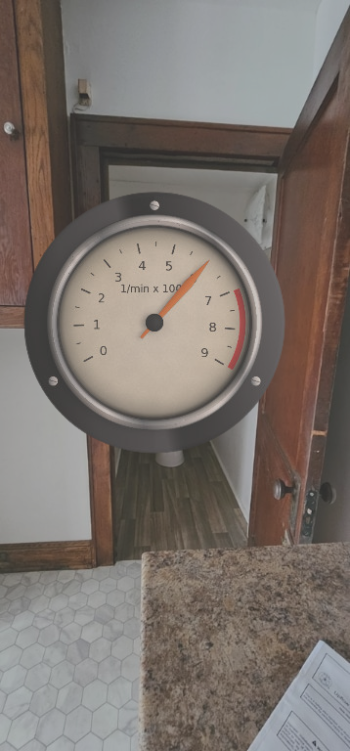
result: 6000 rpm
